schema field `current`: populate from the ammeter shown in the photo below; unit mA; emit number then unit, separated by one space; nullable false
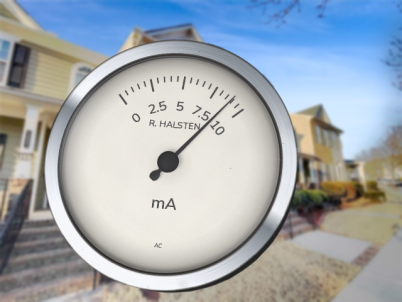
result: 9 mA
